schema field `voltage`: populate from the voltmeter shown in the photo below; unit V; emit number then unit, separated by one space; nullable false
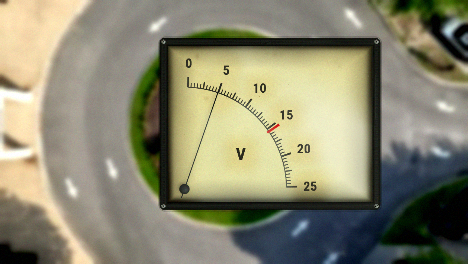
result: 5 V
